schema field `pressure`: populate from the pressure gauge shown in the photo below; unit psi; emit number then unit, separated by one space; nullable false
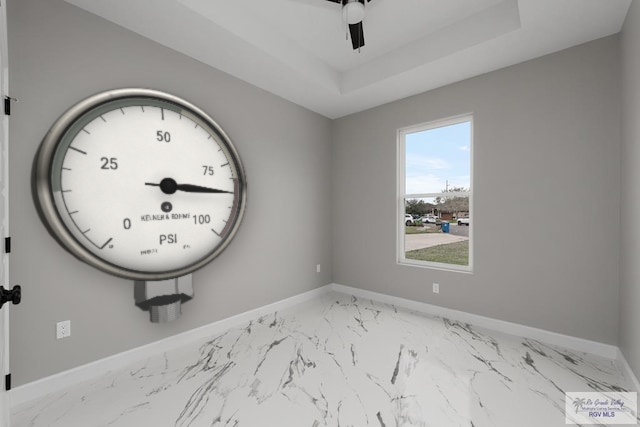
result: 85 psi
